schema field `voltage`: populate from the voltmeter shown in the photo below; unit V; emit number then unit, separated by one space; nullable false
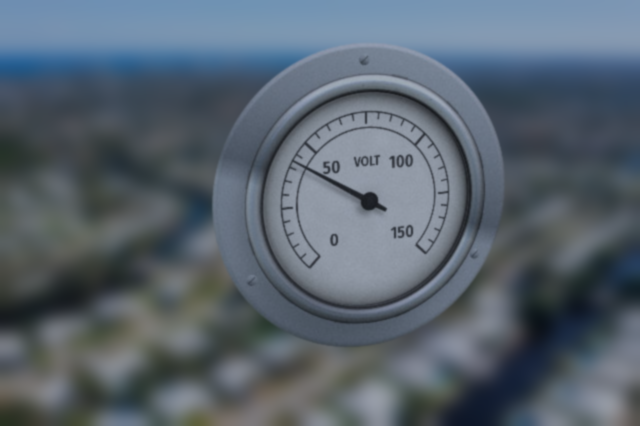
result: 42.5 V
